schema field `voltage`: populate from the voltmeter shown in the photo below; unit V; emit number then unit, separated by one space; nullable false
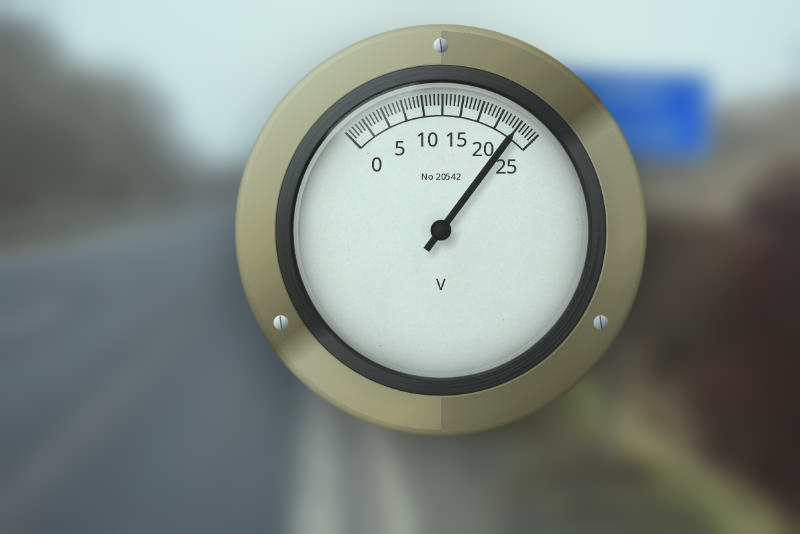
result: 22.5 V
